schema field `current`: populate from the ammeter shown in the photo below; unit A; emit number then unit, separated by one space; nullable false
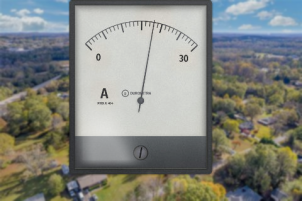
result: 18 A
